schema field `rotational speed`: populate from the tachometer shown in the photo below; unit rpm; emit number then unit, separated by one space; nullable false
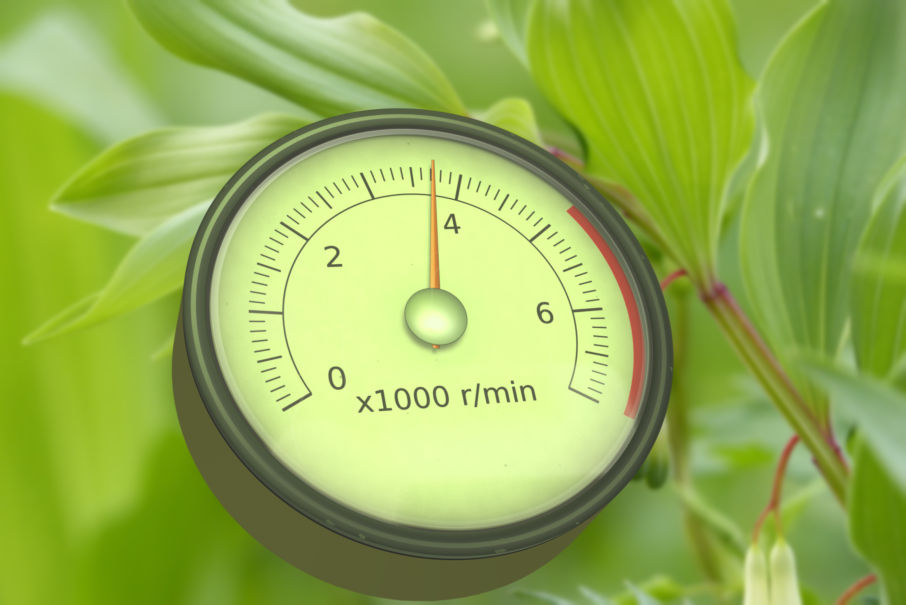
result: 3700 rpm
